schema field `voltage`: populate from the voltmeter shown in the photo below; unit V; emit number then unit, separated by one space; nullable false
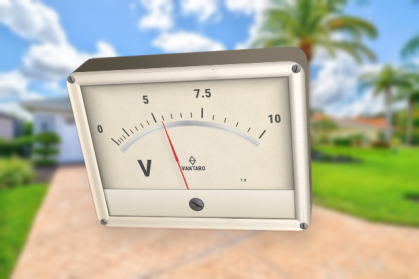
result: 5.5 V
